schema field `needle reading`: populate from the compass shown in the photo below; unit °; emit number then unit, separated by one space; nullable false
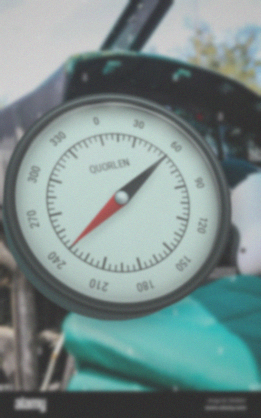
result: 240 °
